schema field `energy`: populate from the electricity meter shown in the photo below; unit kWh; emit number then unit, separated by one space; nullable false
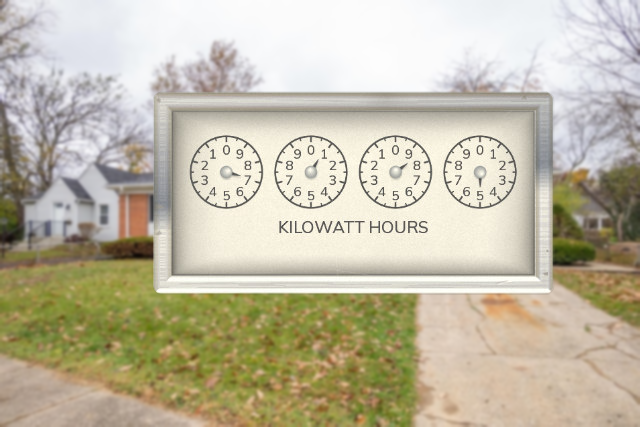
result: 7085 kWh
